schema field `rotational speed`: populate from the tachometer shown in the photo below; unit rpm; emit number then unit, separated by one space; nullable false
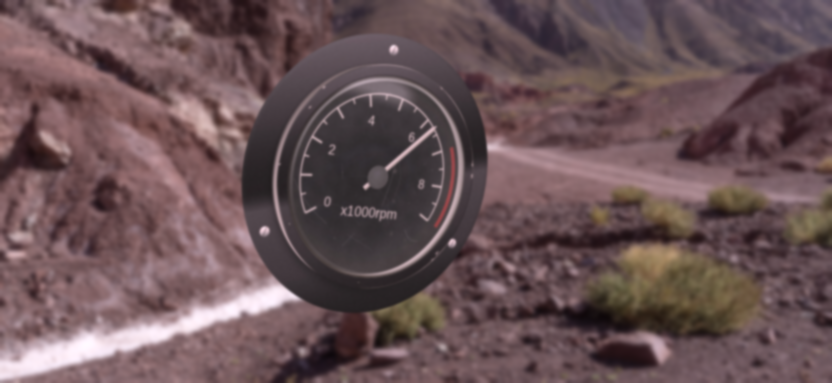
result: 6250 rpm
